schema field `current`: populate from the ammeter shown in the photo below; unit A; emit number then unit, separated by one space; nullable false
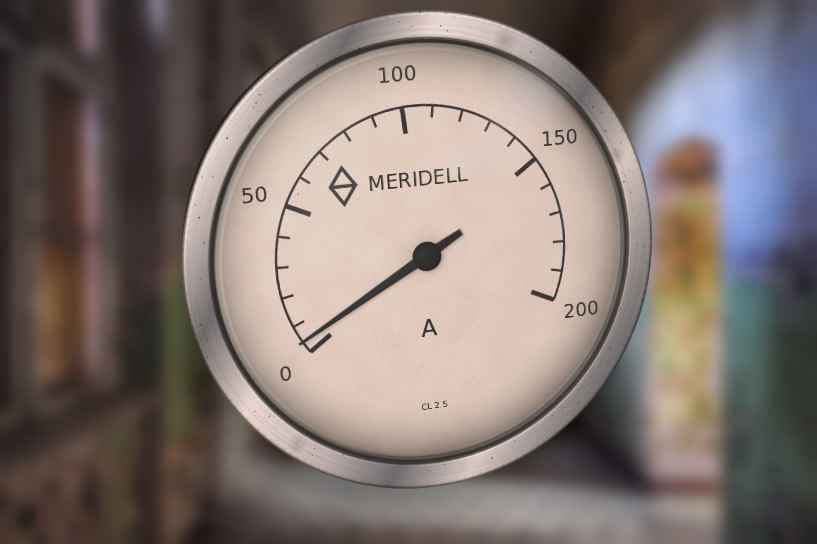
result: 5 A
